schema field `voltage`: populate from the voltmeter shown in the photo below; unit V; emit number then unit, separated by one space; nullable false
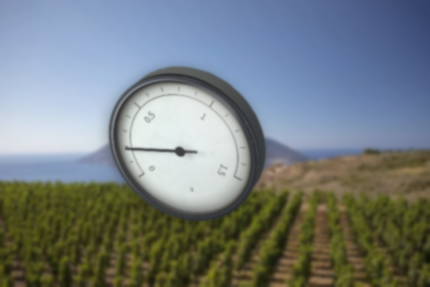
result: 0.2 V
